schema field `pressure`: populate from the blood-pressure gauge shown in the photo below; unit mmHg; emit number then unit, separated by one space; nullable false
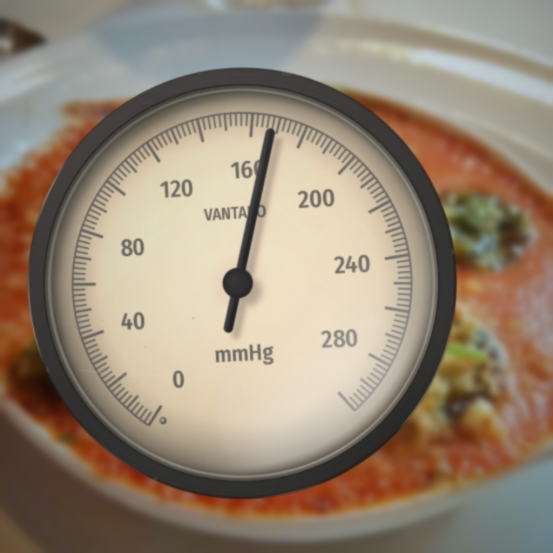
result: 168 mmHg
